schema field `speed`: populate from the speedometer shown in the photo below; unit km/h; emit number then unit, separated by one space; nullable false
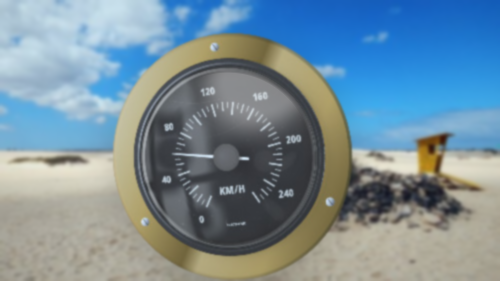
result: 60 km/h
